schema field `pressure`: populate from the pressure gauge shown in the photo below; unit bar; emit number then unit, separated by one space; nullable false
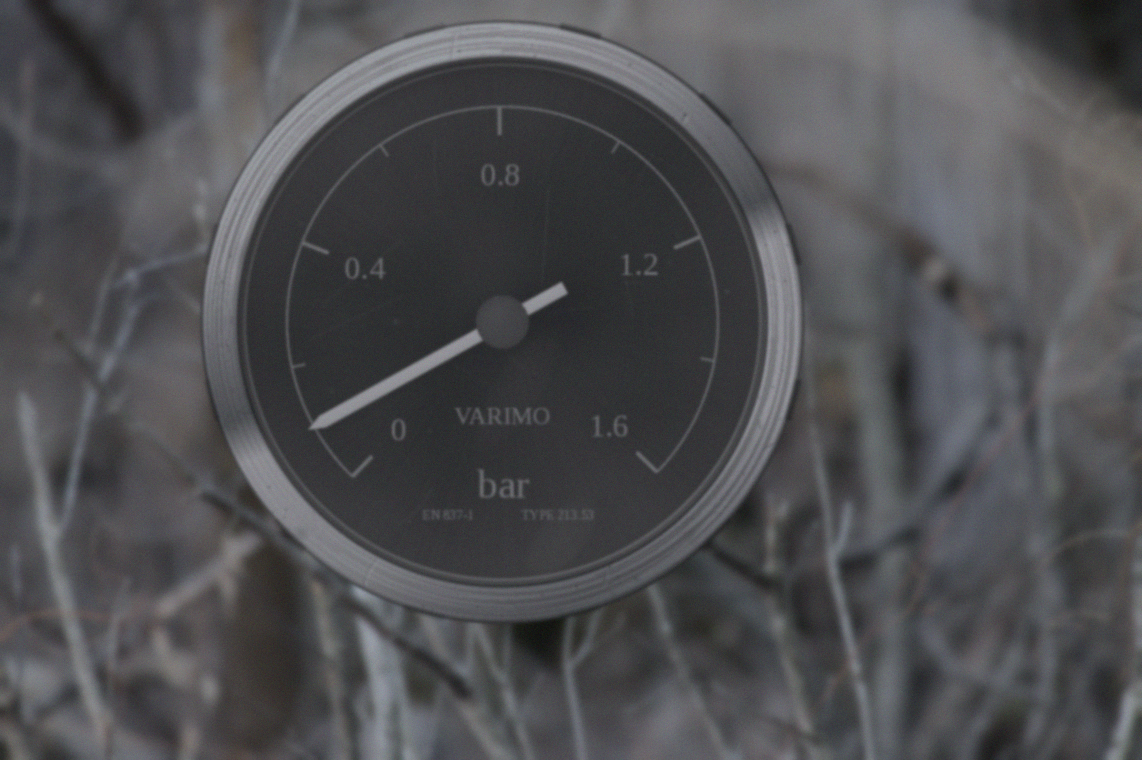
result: 0.1 bar
